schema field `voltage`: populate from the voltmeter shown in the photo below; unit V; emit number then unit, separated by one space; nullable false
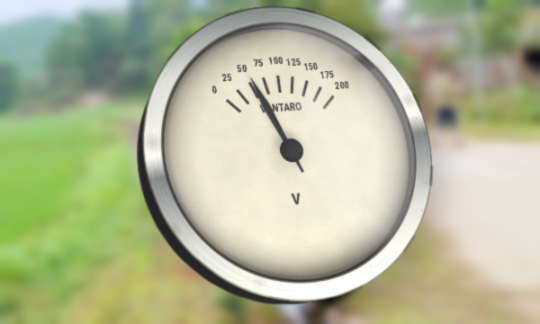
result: 50 V
